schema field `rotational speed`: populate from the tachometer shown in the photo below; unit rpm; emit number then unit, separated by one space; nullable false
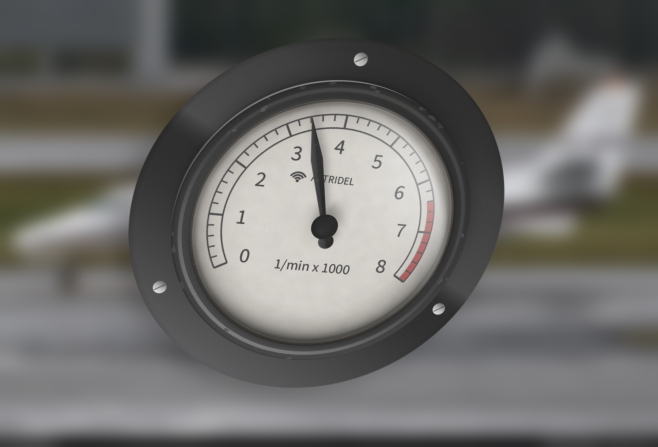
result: 3400 rpm
